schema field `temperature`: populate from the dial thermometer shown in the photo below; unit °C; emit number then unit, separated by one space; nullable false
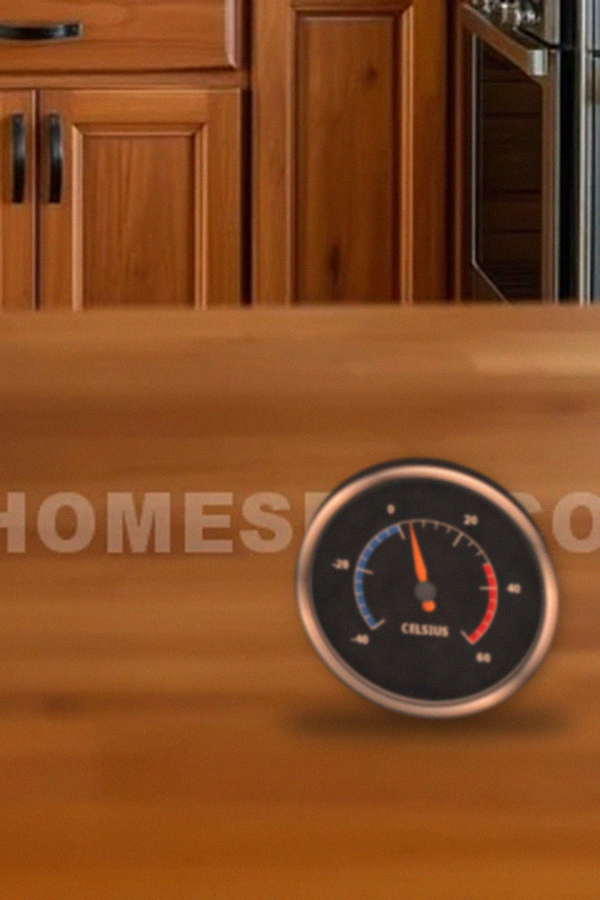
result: 4 °C
